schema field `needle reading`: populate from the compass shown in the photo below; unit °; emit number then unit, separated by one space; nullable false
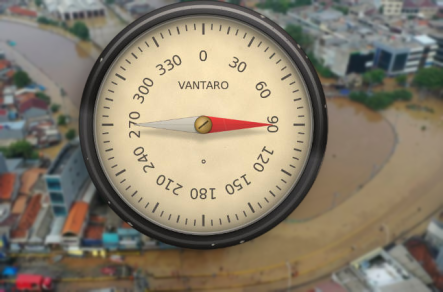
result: 90 °
